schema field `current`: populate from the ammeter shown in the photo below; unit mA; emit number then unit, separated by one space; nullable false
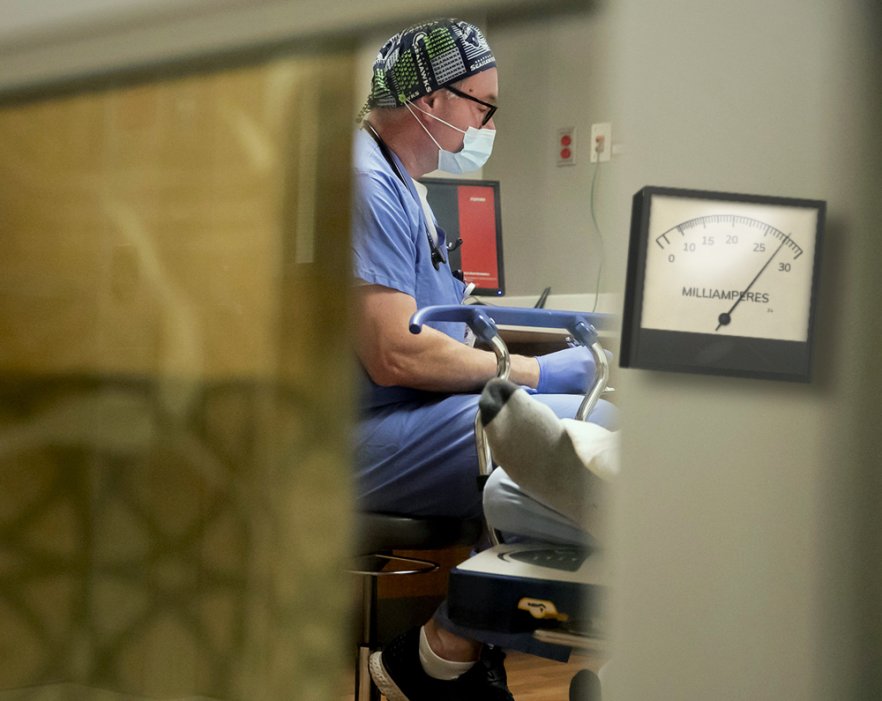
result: 27.5 mA
